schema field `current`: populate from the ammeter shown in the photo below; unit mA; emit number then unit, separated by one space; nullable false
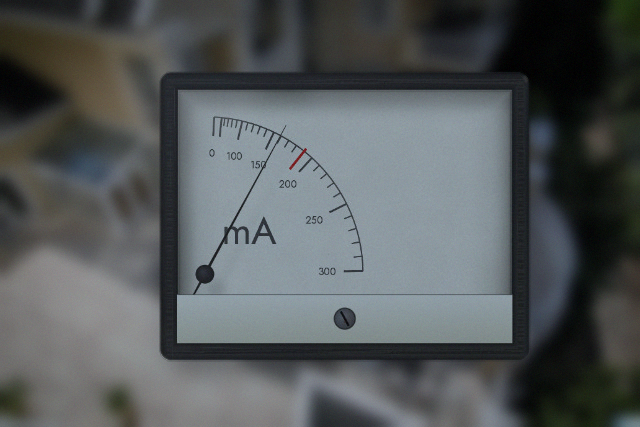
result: 160 mA
